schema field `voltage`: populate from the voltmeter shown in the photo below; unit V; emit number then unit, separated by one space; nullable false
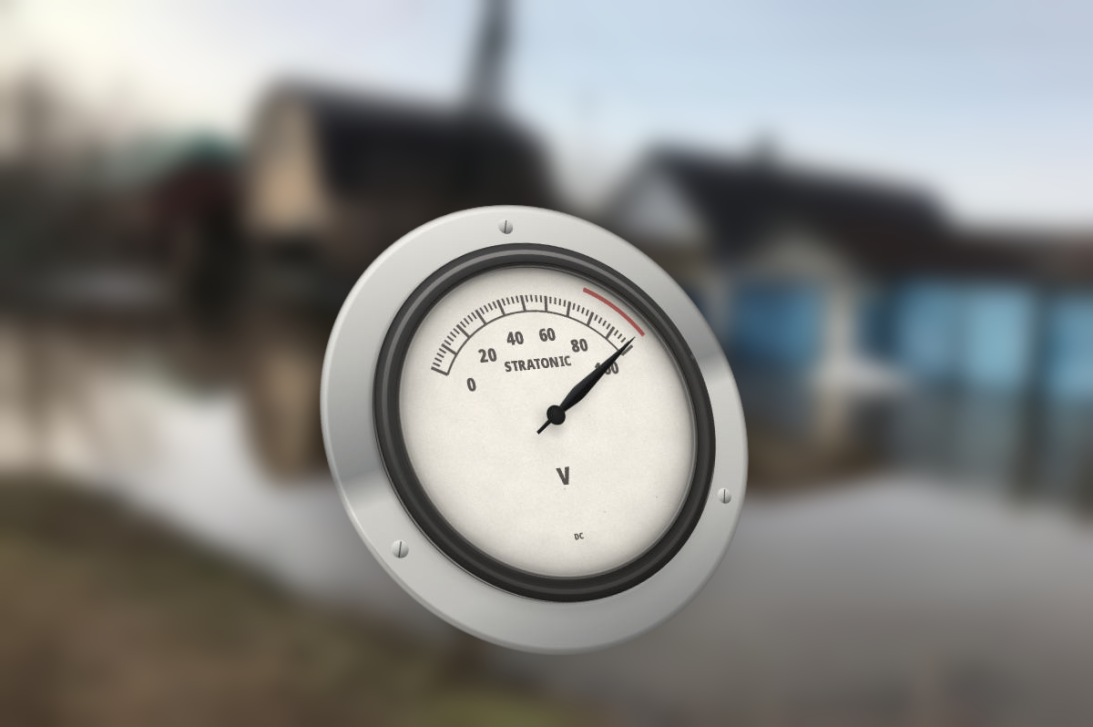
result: 98 V
